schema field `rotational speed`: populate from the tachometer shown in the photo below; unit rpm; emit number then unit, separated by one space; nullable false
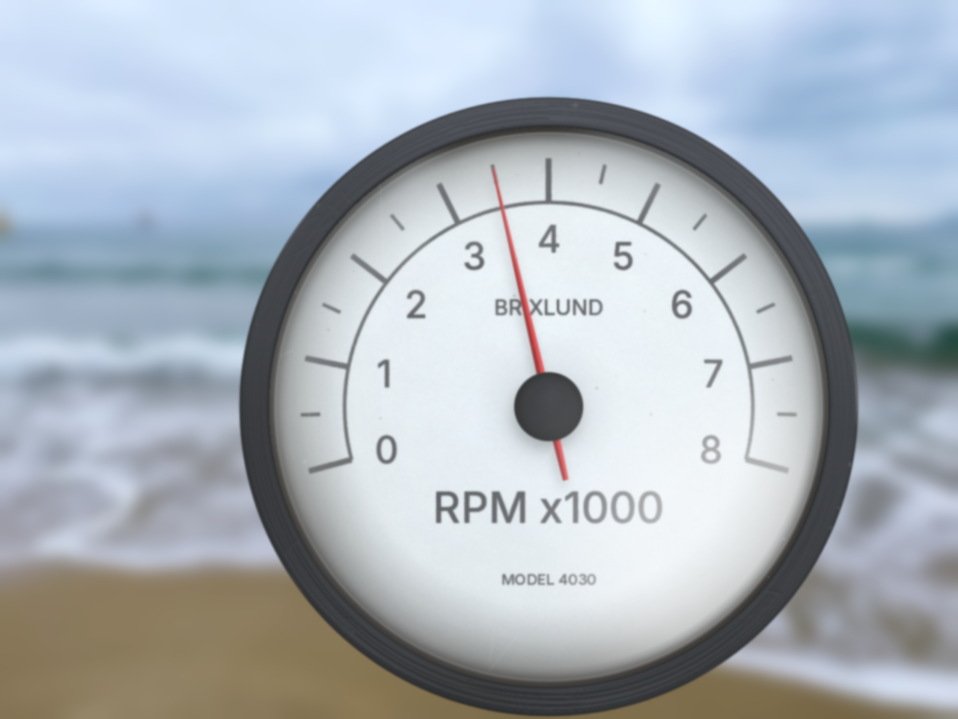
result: 3500 rpm
